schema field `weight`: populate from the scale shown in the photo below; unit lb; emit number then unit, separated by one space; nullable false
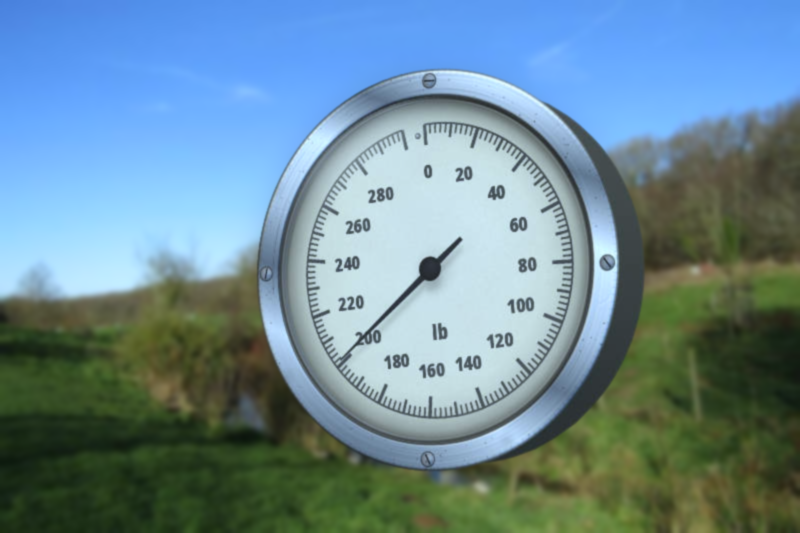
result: 200 lb
